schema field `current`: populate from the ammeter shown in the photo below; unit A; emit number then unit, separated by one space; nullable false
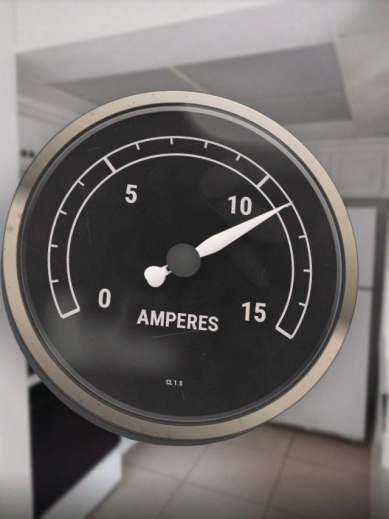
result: 11 A
